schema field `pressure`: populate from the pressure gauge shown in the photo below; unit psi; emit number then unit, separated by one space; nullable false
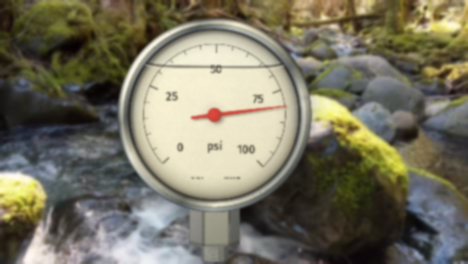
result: 80 psi
